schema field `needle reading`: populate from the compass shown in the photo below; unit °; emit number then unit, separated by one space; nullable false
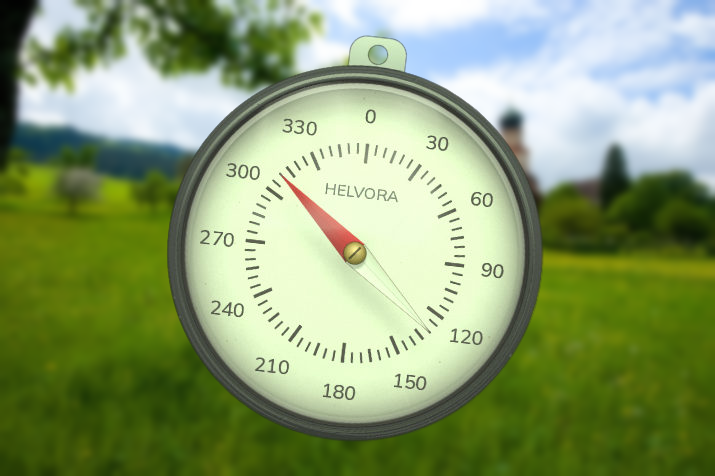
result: 310 °
